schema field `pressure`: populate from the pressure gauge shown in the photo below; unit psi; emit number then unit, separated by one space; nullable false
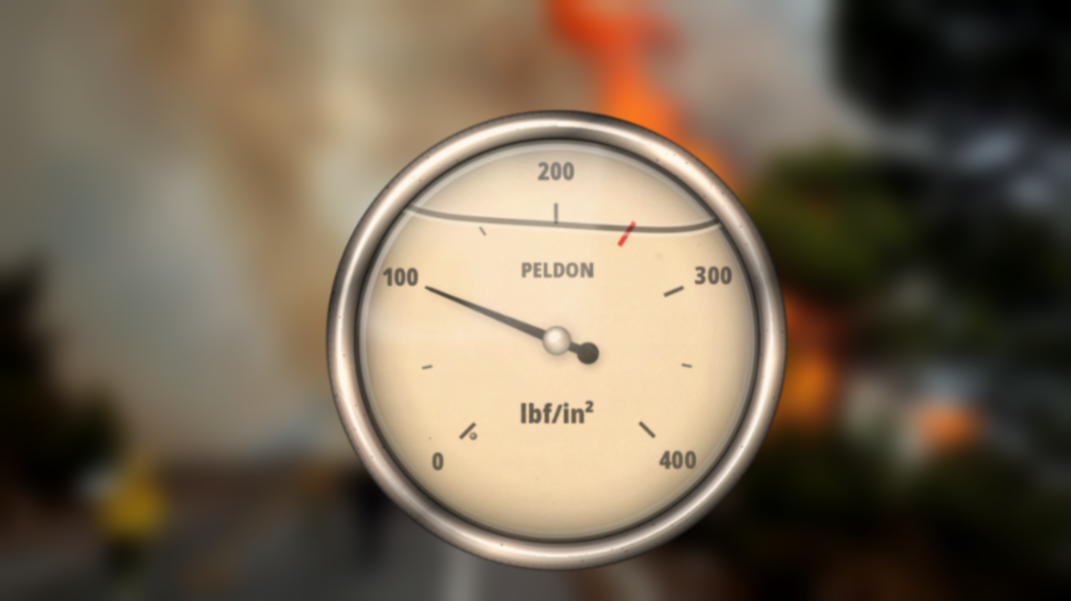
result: 100 psi
